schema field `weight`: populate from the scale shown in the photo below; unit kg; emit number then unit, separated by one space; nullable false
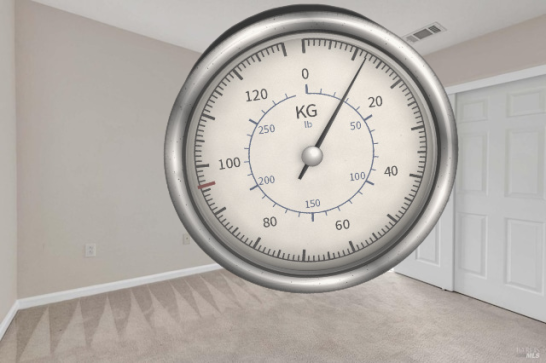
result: 12 kg
